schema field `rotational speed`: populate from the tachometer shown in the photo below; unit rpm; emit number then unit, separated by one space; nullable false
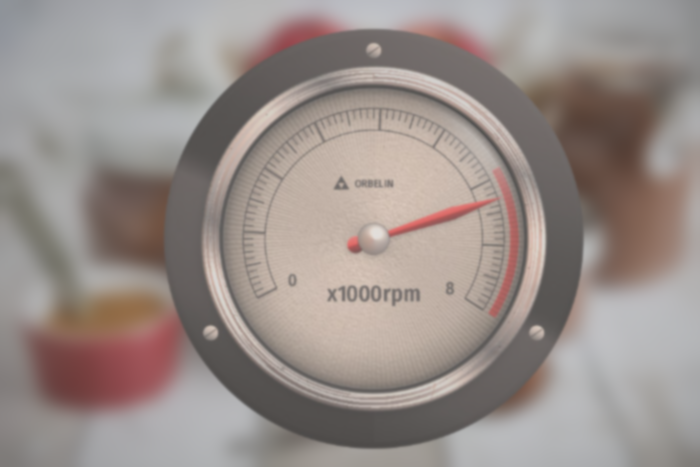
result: 6300 rpm
